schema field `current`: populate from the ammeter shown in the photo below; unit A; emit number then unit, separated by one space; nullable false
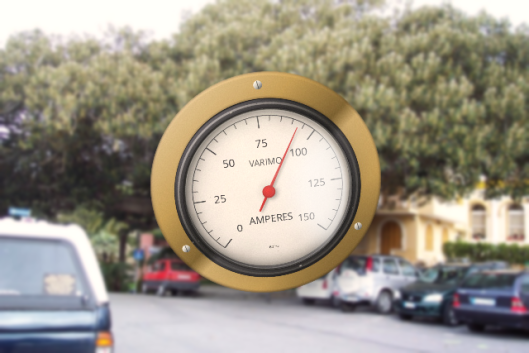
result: 92.5 A
